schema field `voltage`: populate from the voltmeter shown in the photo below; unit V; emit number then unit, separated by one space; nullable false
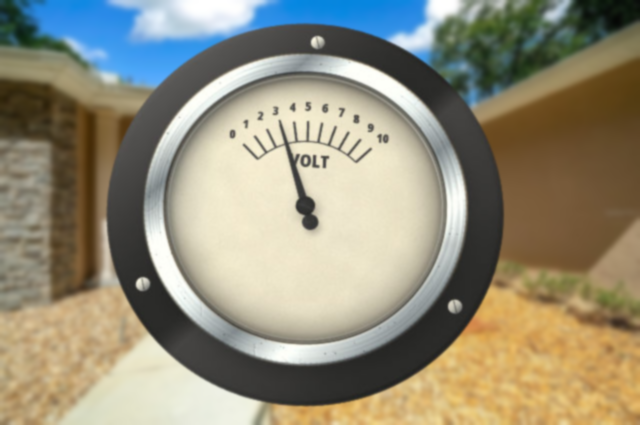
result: 3 V
